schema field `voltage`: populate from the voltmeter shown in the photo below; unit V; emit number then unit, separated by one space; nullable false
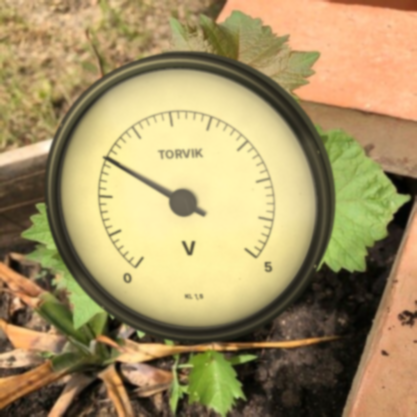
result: 1.5 V
